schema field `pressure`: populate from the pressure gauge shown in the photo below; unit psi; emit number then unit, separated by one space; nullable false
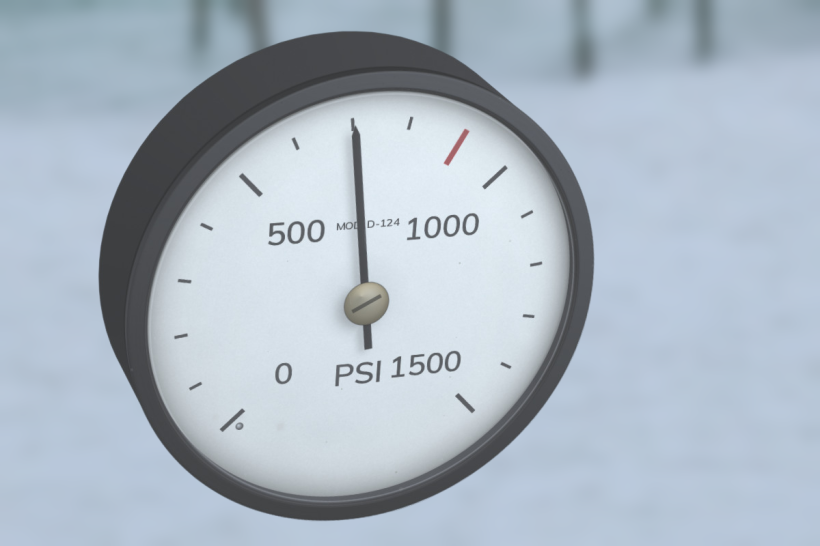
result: 700 psi
